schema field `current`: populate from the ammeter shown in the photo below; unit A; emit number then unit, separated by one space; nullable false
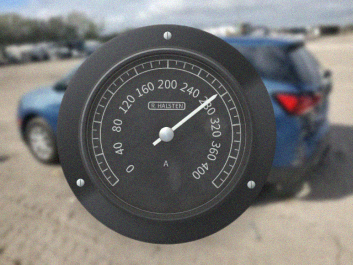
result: 275 A
